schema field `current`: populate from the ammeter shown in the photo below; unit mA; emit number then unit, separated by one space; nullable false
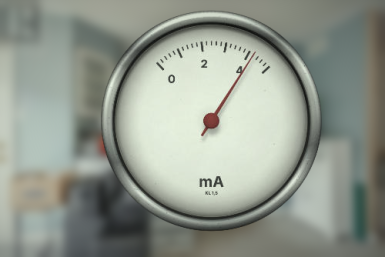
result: 4.2 mA
